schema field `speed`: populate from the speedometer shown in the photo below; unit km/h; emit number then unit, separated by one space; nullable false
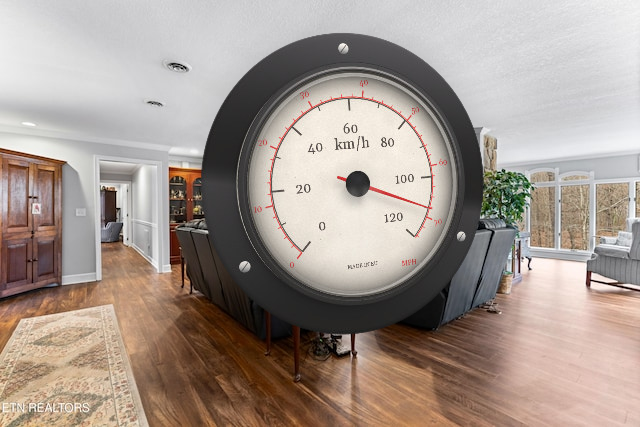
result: 110 km/h
